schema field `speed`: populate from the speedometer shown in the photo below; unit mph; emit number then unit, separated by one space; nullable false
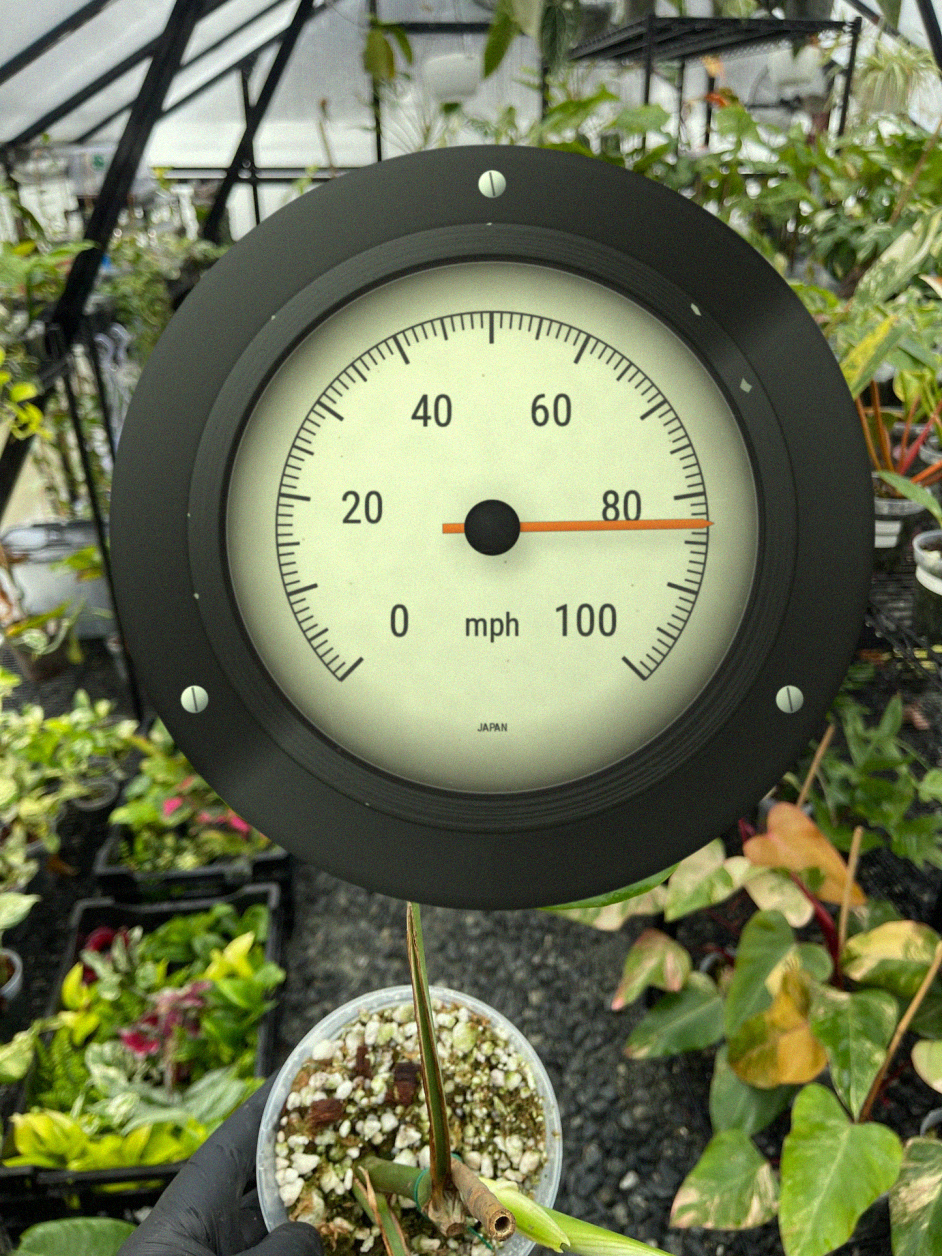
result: 83 mph
